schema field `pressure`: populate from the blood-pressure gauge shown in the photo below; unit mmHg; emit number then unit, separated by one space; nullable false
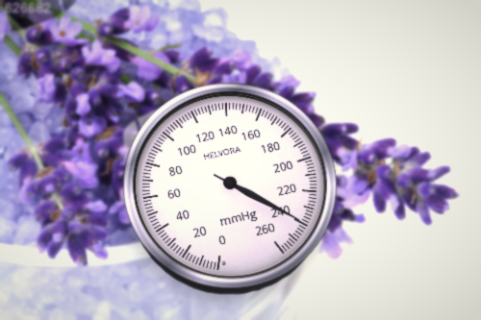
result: 240 mmHg
